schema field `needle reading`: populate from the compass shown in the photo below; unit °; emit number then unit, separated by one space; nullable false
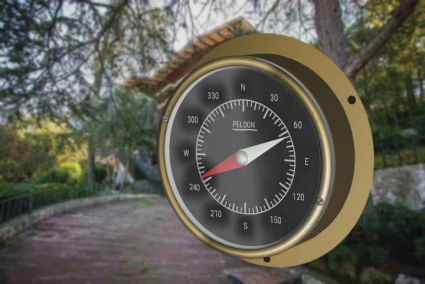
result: 245 °
